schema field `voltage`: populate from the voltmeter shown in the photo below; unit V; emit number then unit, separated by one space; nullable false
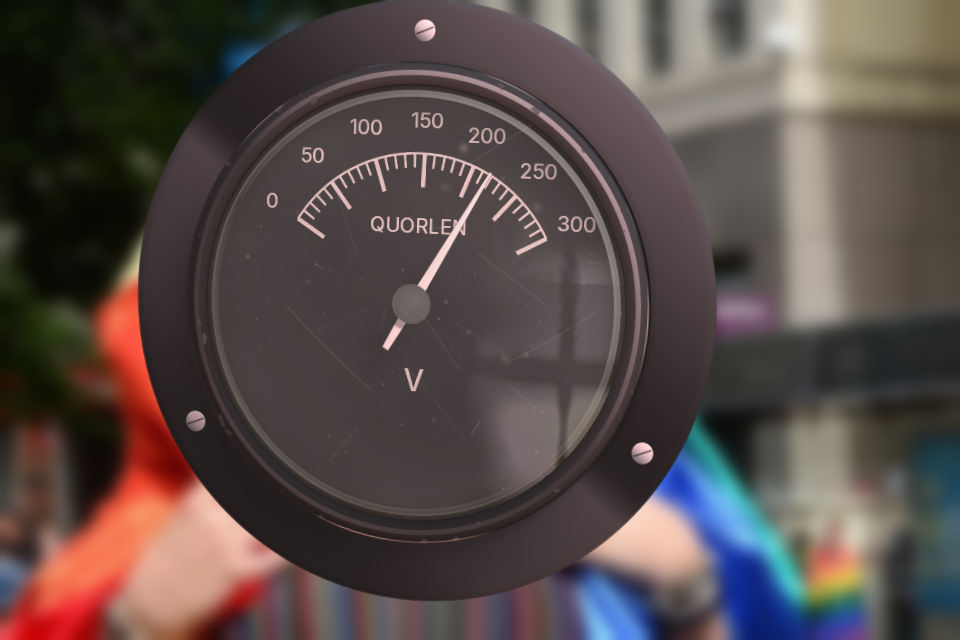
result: 220 V
